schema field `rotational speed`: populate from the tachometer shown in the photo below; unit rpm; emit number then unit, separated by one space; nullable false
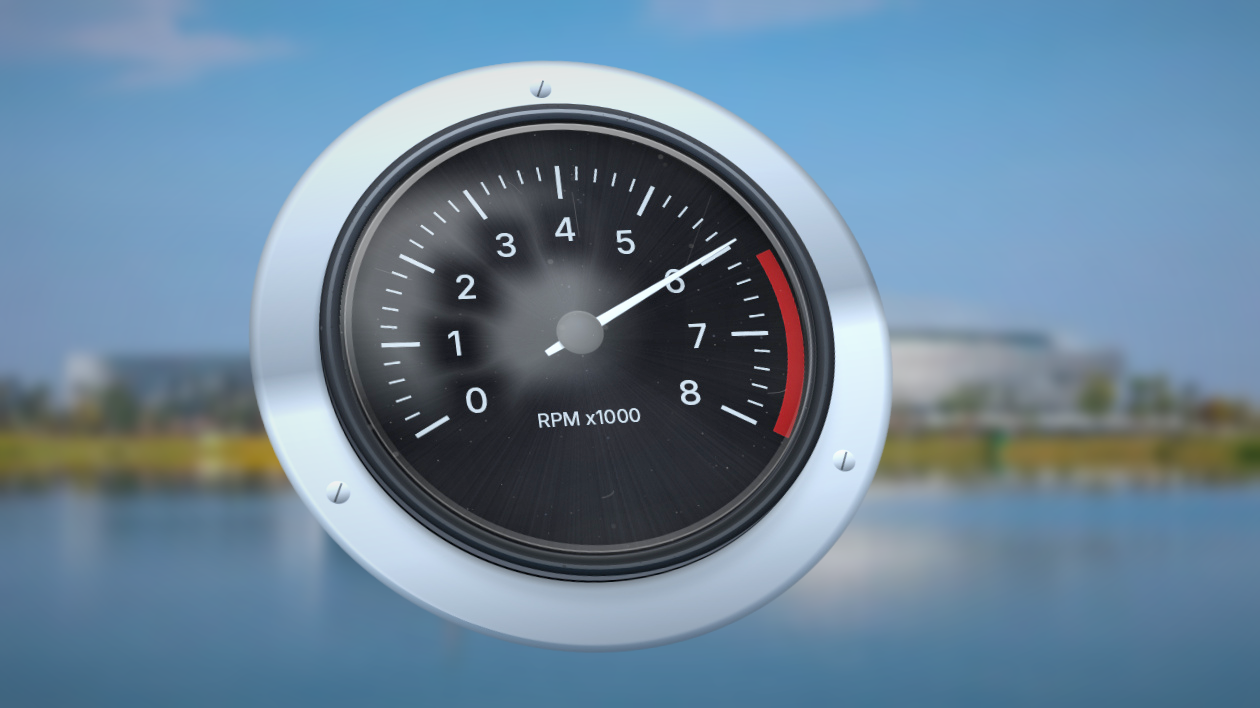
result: 6000 rpm
